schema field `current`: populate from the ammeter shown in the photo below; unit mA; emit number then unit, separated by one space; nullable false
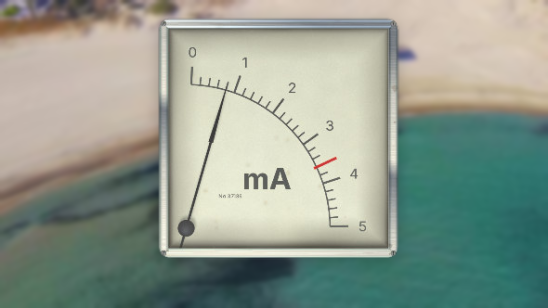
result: 0.8 mA
